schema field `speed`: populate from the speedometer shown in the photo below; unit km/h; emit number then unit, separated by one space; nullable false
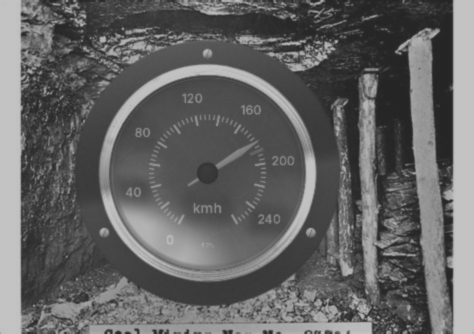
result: 180 km/h
